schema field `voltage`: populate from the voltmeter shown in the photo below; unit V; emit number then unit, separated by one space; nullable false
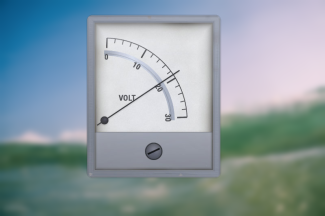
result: 19 V
